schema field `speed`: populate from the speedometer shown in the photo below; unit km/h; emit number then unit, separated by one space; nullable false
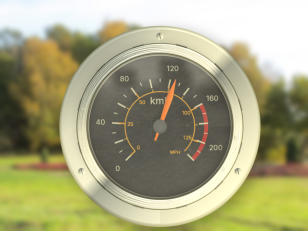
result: 125 km/h
